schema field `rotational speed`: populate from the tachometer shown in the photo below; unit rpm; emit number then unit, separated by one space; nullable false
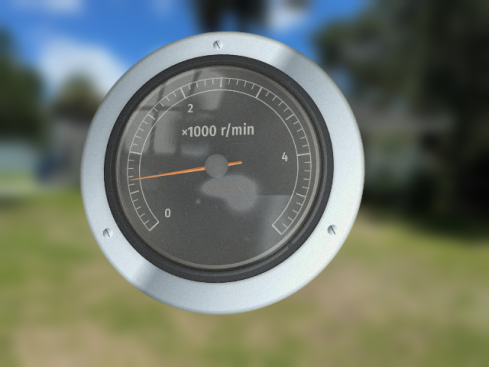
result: 650 rpm
